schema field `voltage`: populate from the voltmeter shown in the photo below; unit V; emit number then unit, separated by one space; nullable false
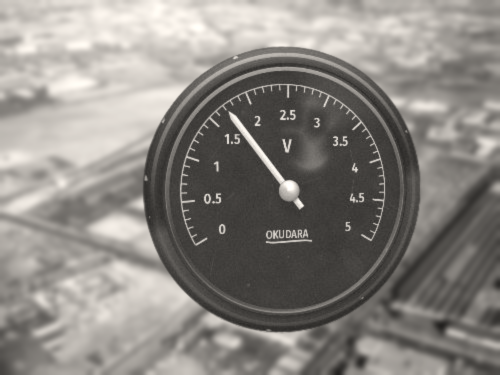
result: 1.7 V
